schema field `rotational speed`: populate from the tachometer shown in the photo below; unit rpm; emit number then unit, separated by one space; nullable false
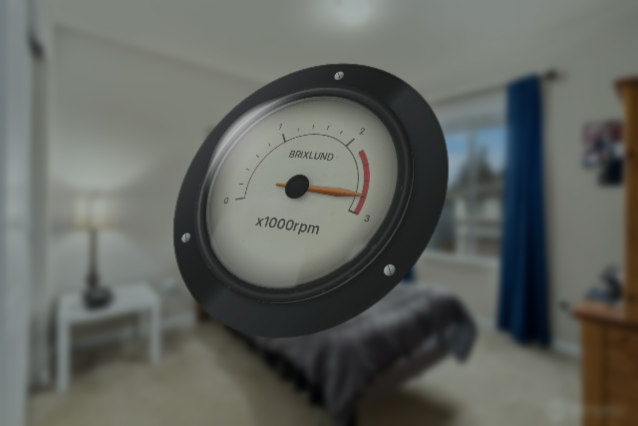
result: 2800 rpm
